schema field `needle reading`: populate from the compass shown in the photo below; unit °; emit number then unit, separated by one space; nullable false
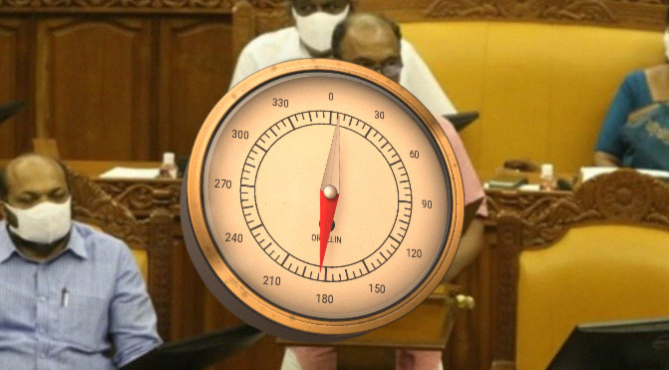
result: 185 °
